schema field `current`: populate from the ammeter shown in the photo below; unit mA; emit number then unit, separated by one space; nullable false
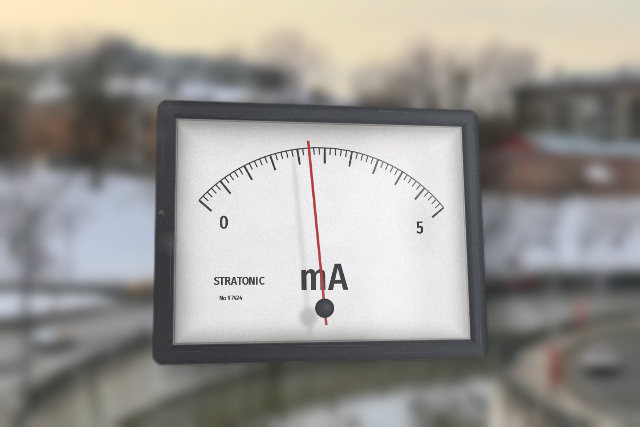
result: 2.2 mA
